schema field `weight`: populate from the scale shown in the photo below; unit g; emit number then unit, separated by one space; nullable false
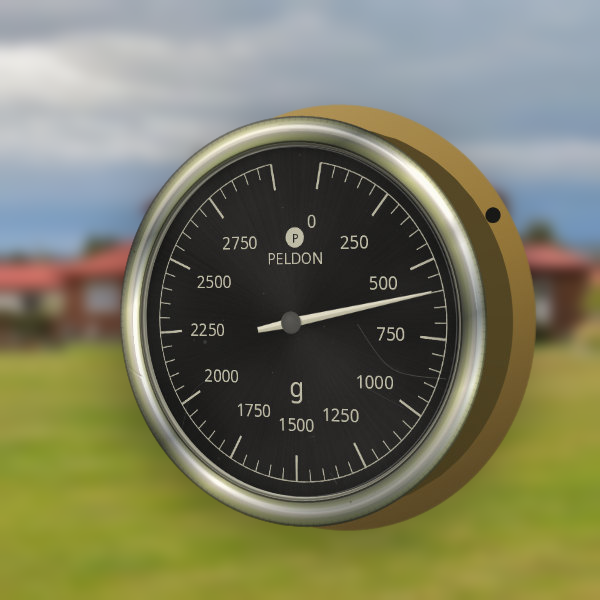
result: 600 g
